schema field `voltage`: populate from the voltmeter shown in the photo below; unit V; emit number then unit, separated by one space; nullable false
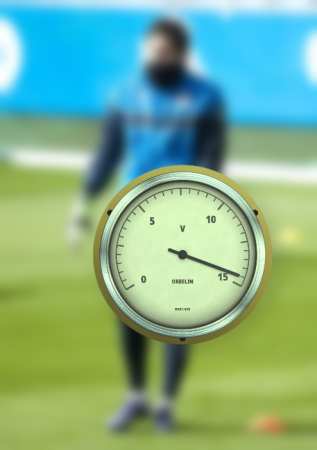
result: 14.5 V
